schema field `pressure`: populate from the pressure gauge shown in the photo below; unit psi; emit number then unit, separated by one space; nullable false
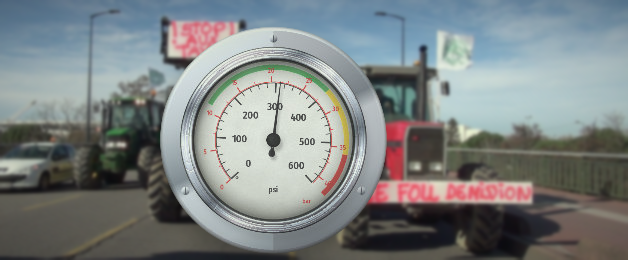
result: 310 psi
